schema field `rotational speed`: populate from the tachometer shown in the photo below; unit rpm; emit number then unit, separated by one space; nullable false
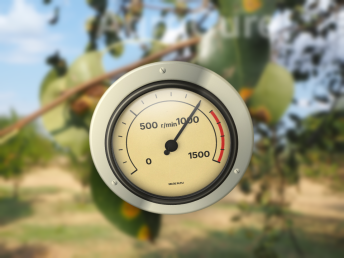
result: 1000 rpm
